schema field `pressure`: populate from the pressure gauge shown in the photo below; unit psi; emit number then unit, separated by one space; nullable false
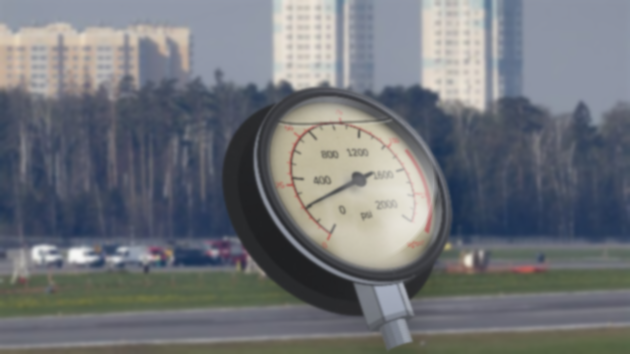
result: 200 psi
